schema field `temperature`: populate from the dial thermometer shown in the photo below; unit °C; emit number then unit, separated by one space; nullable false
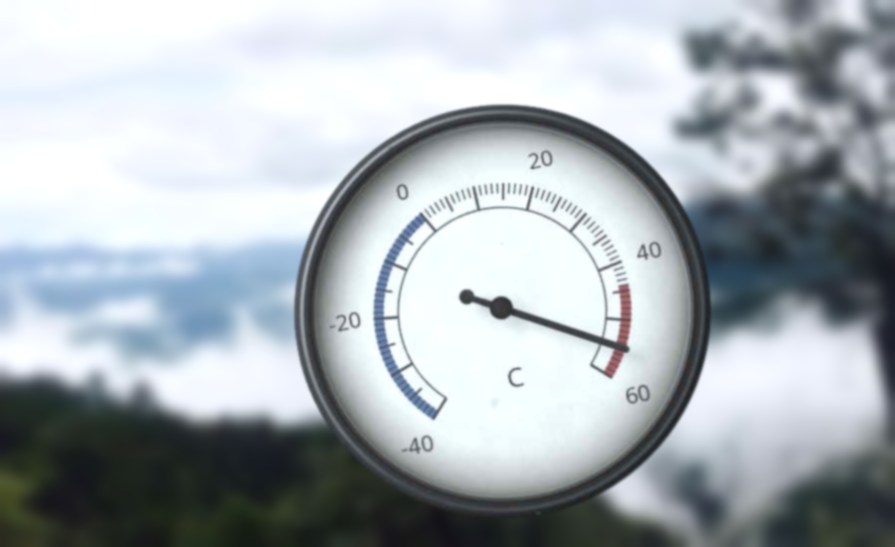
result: 55 °C
